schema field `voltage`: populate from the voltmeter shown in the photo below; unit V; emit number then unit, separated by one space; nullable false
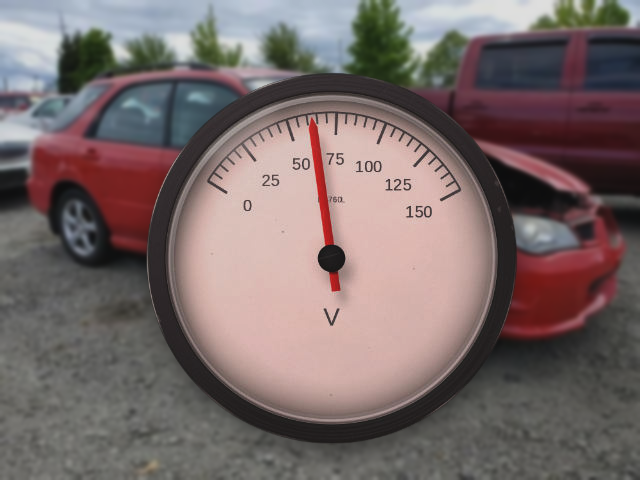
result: 62.5 V
